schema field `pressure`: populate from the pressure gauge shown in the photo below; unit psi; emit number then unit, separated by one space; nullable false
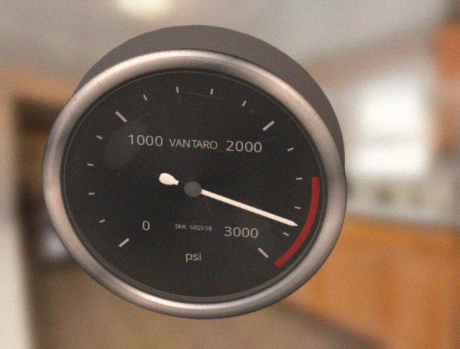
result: 2700 psi
